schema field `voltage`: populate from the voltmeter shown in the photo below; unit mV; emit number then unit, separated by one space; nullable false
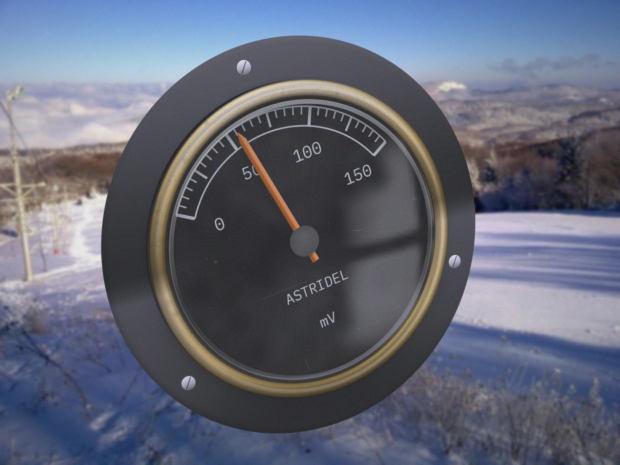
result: 55 mV
